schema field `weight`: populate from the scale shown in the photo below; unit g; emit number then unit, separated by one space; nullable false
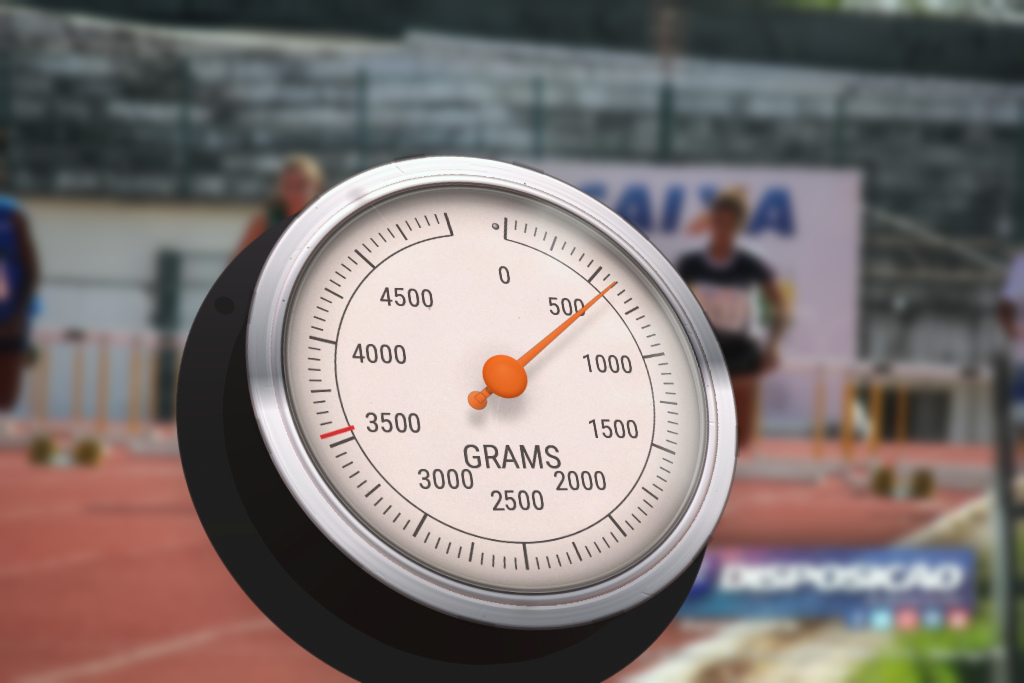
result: 600 g
